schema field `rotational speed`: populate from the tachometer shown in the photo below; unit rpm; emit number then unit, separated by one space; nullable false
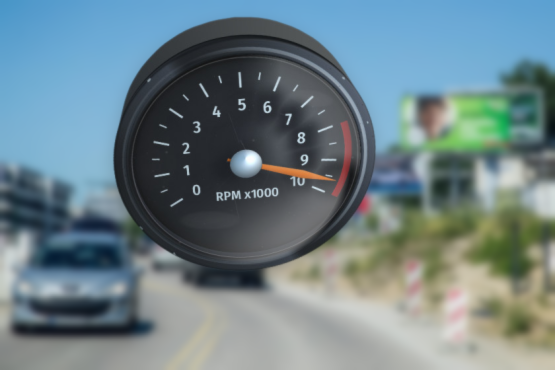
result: 9500 rpm
